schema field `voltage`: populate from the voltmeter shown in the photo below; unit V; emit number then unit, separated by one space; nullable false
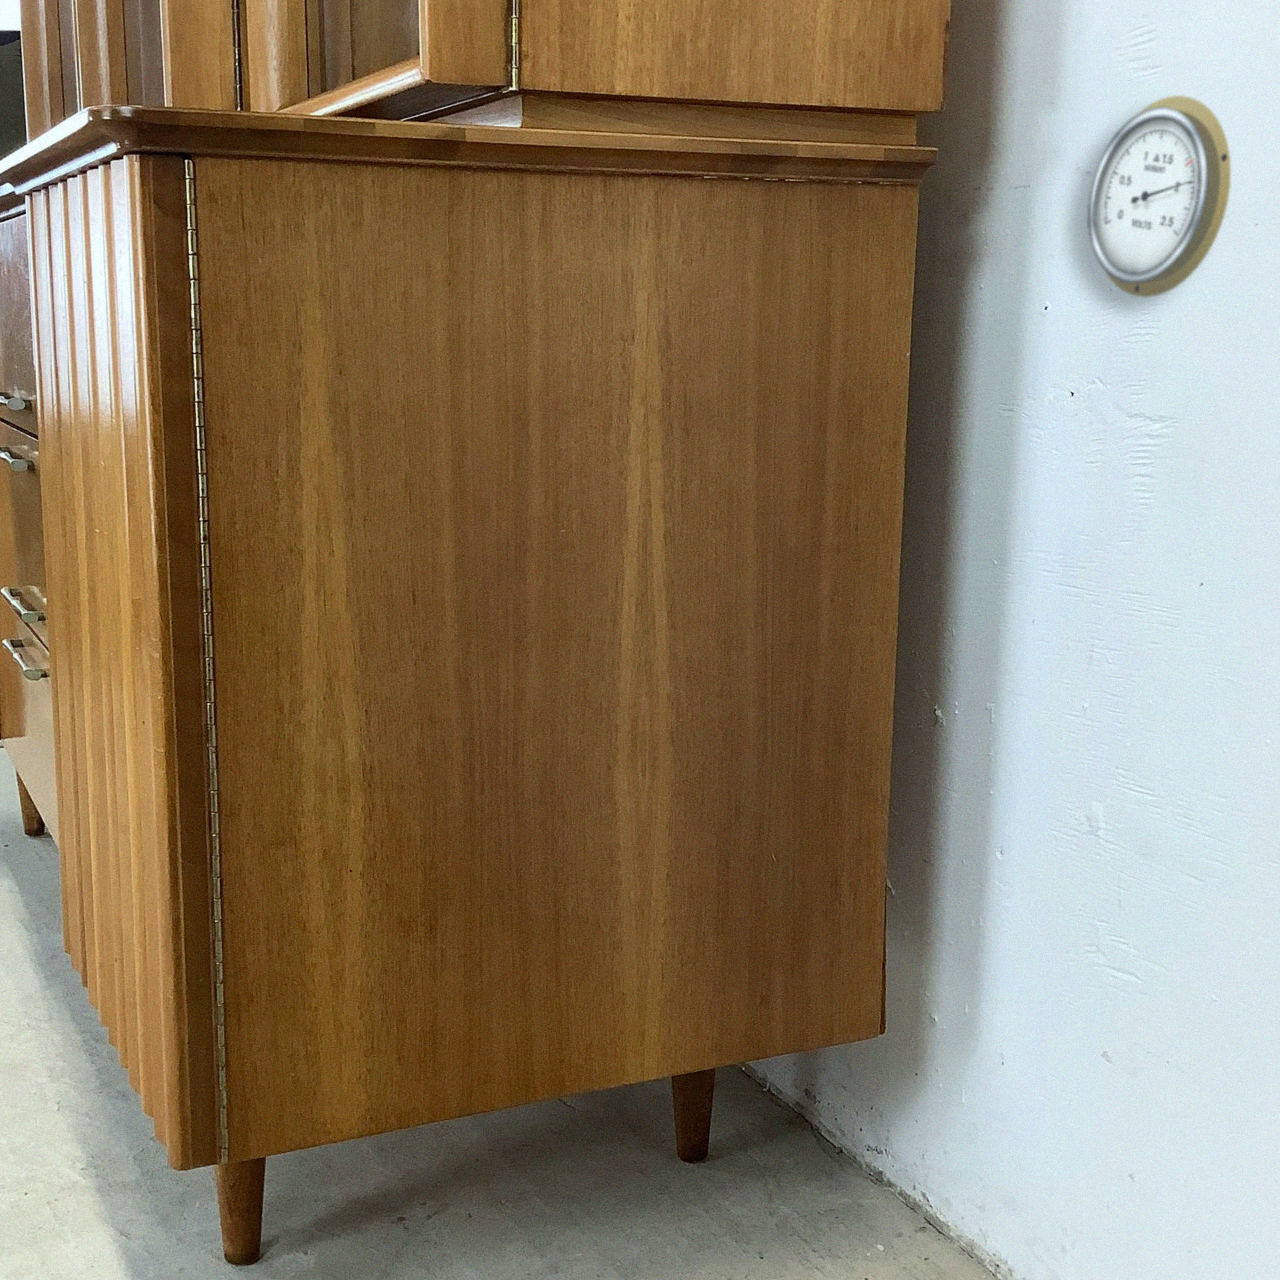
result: 2 V
